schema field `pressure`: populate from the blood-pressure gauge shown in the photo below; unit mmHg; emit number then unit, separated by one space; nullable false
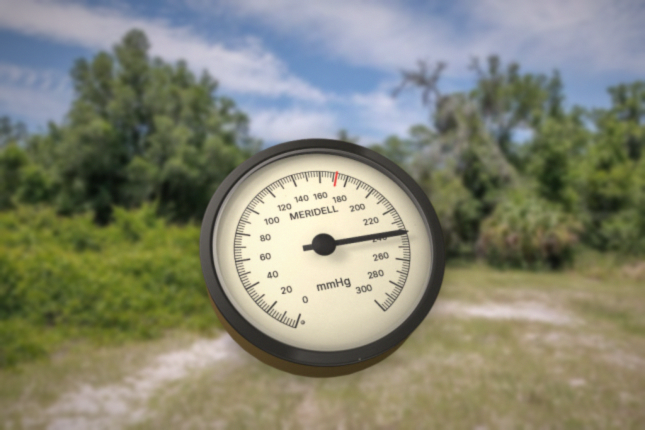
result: 240 mmHg
